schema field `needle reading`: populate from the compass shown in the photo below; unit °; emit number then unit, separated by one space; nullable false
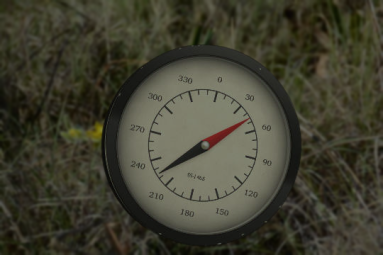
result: 45 °
